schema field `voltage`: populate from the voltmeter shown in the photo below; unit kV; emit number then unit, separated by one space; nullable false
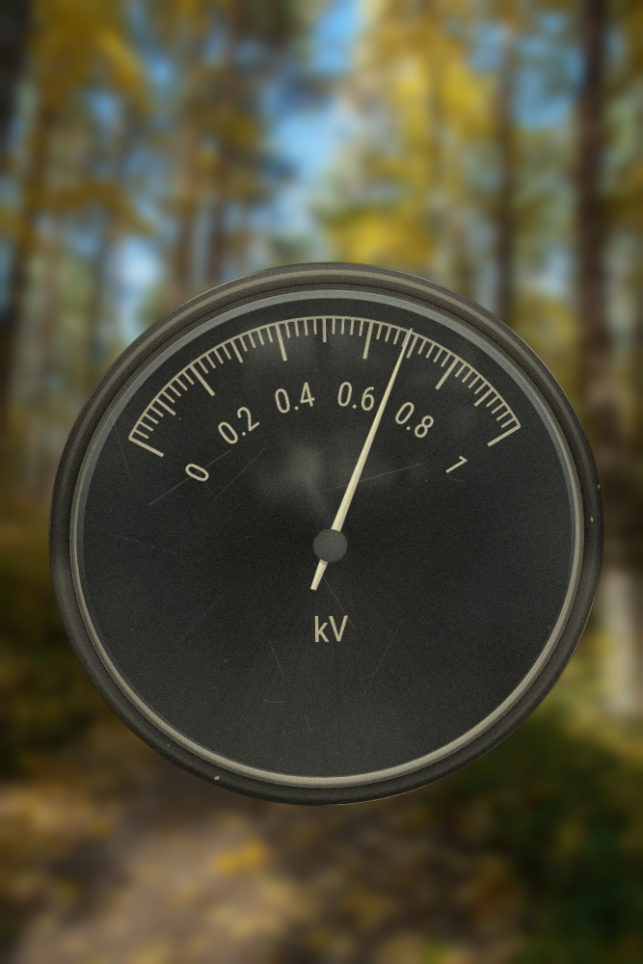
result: 0.68 kV
